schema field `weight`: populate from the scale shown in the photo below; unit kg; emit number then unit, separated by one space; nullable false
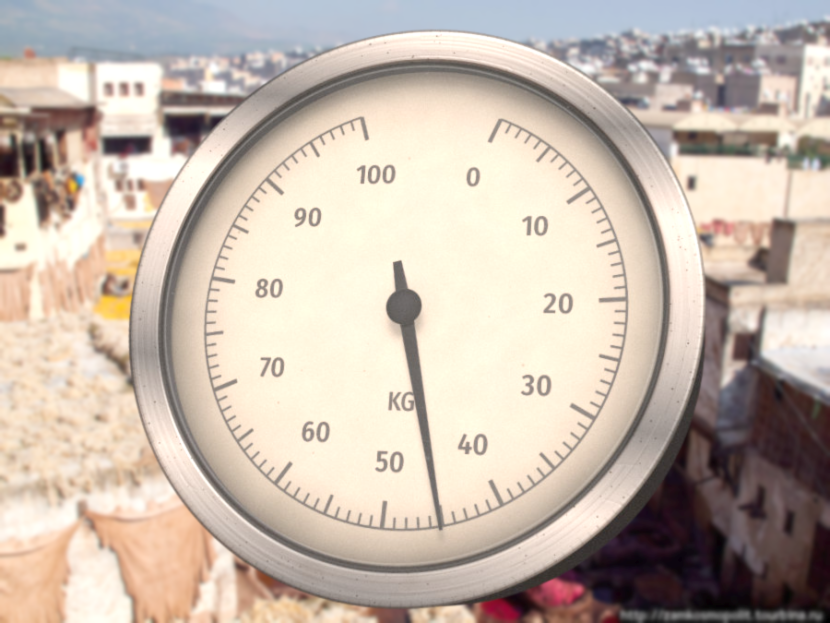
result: 45 kg
